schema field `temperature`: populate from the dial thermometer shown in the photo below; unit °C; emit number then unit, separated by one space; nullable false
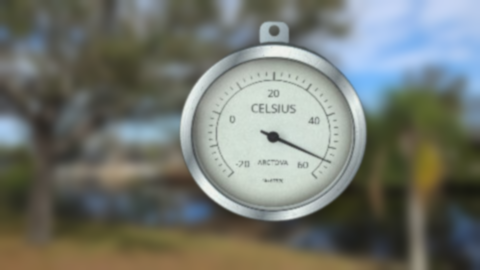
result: 54 °C
